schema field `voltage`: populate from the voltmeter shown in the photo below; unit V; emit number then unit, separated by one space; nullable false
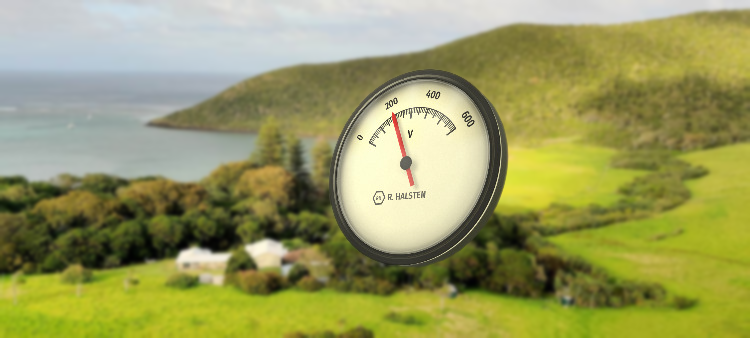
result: 200 V
